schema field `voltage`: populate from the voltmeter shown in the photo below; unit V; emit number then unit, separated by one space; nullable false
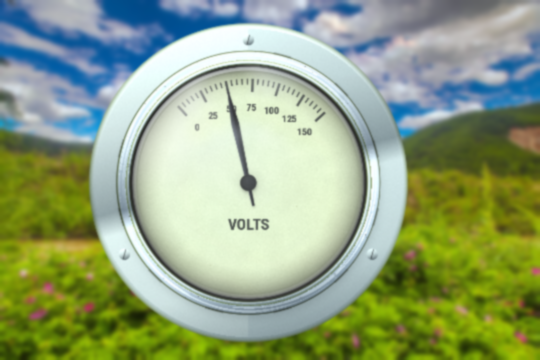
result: 50 V
